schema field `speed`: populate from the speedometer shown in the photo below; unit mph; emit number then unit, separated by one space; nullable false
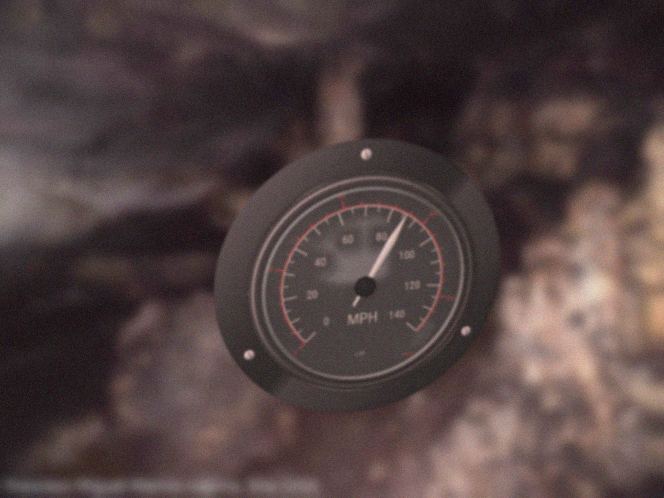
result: 85 mph
